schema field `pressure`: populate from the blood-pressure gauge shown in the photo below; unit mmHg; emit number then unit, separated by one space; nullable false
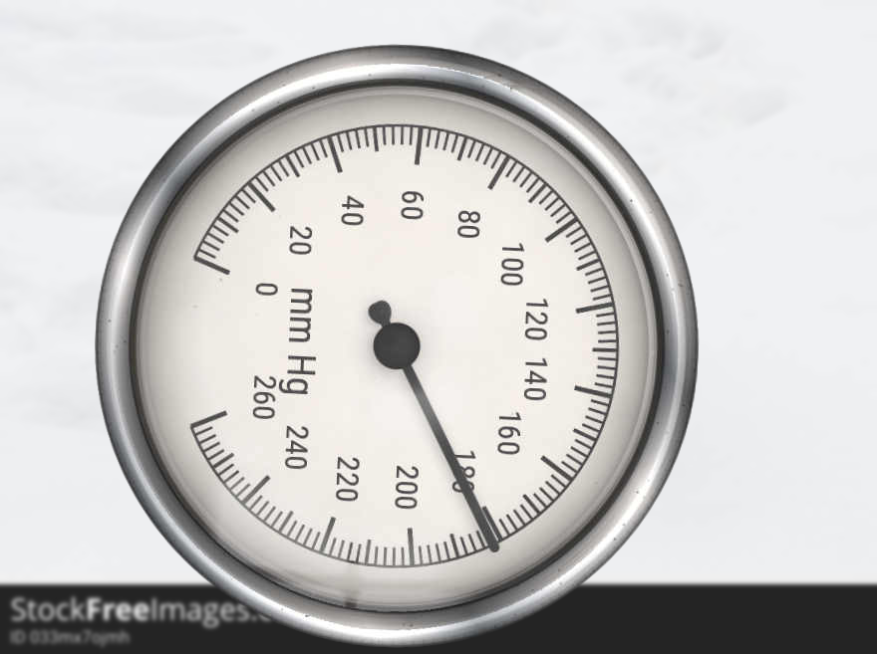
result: 182 mmHg
